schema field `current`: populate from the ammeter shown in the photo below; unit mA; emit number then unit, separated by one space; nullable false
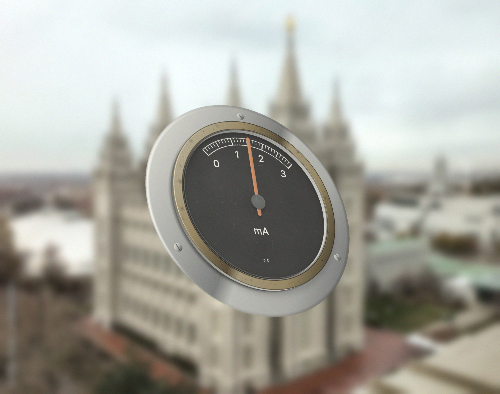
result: 1.5 mA
